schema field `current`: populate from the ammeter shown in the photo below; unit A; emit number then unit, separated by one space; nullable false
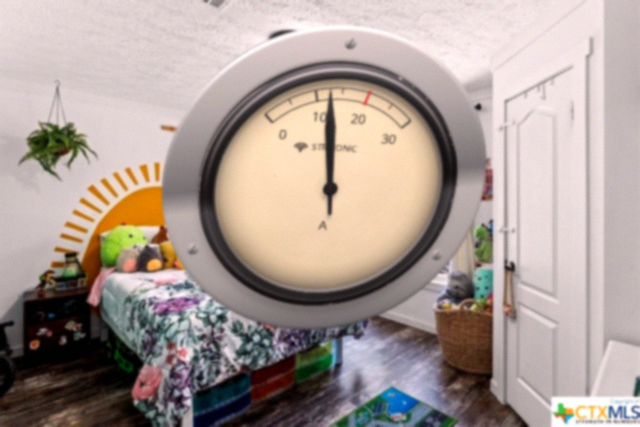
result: 12.5 A
